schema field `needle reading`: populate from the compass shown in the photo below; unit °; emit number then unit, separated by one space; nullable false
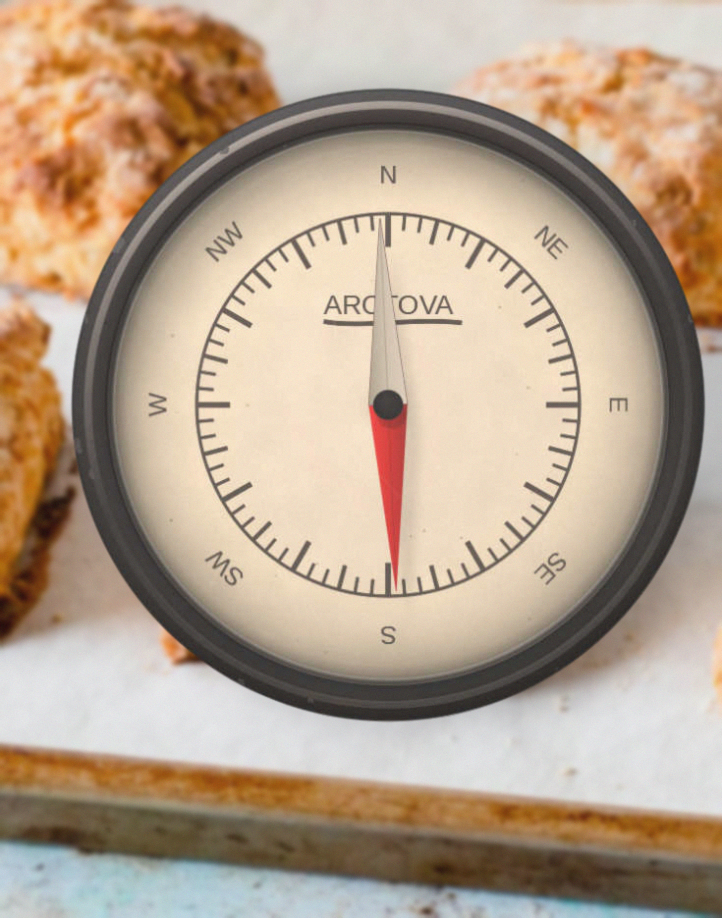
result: 177.5 °
